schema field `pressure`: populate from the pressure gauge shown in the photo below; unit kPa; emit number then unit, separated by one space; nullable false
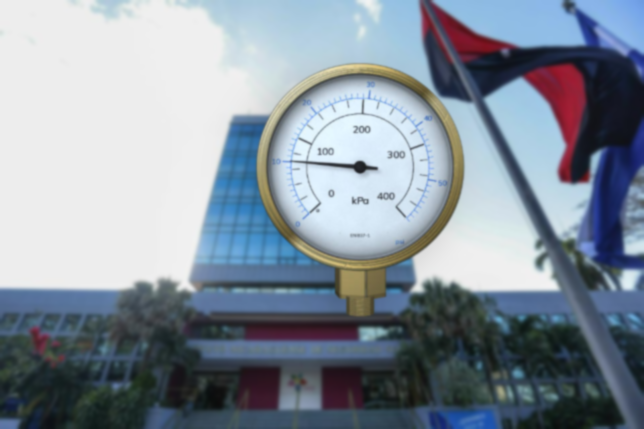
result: 70 kPa
